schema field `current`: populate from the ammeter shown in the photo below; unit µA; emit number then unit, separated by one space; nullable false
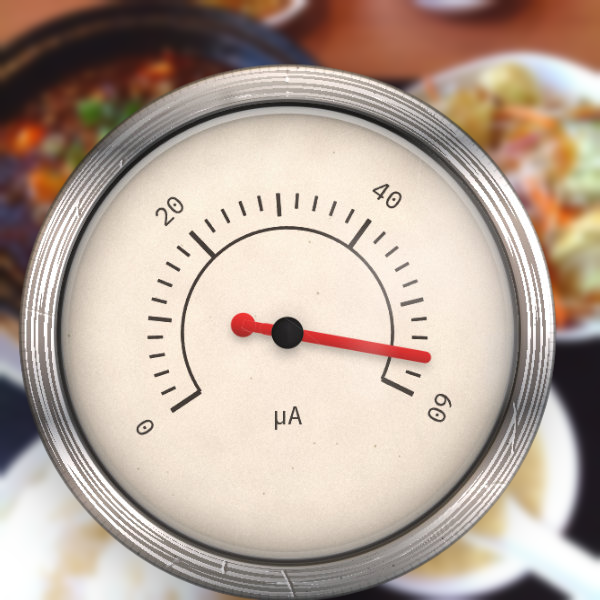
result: 56 µA
